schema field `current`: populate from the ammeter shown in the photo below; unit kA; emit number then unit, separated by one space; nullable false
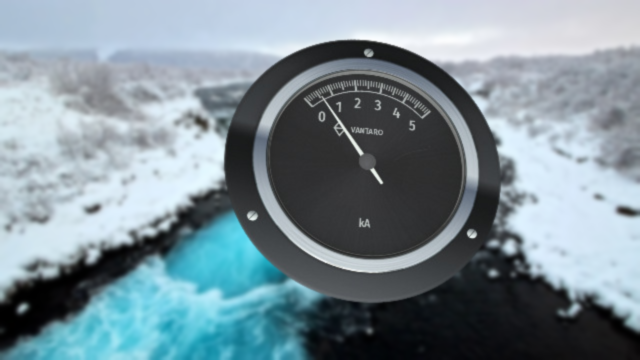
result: 0.5 kA
